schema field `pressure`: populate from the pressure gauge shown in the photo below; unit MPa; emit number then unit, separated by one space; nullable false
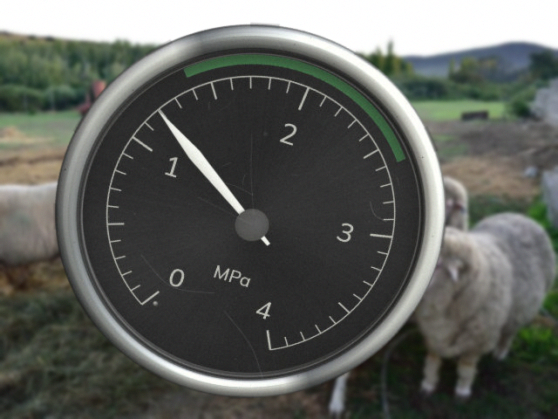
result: 1.2 MPa
